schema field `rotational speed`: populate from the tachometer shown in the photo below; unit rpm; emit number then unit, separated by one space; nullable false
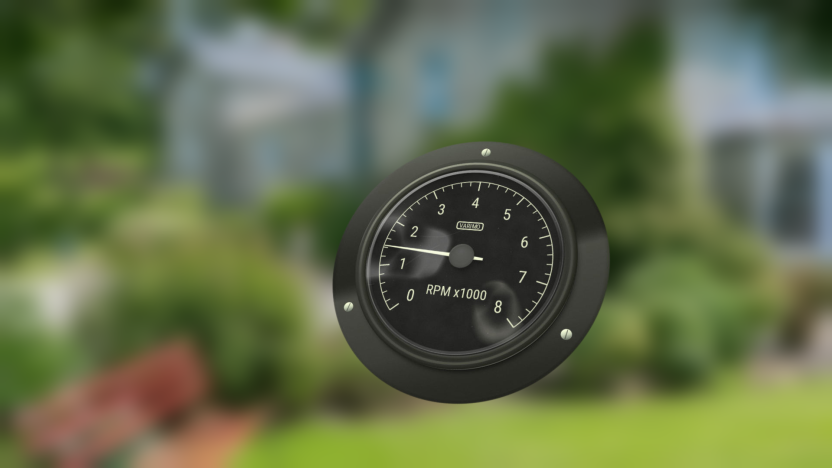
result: 1400 rpm
